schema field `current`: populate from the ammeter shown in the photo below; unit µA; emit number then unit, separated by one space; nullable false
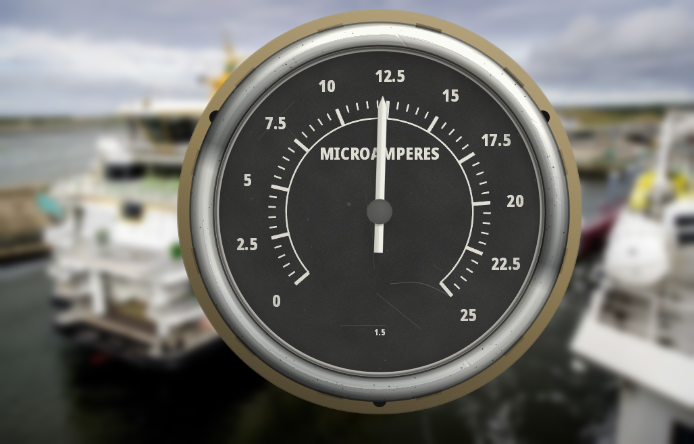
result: 12.25 µA
